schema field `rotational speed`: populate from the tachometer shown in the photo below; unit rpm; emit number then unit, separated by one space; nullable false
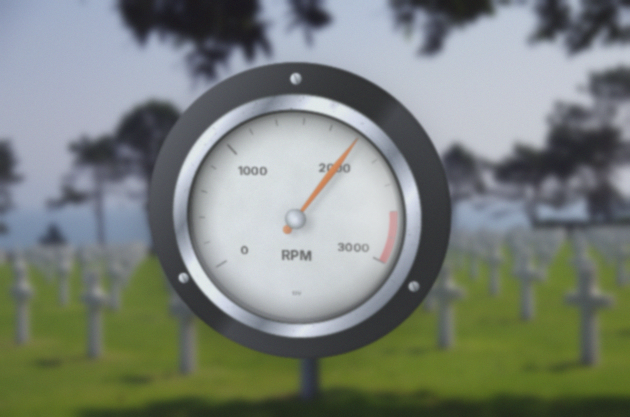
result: 2000 rpm
